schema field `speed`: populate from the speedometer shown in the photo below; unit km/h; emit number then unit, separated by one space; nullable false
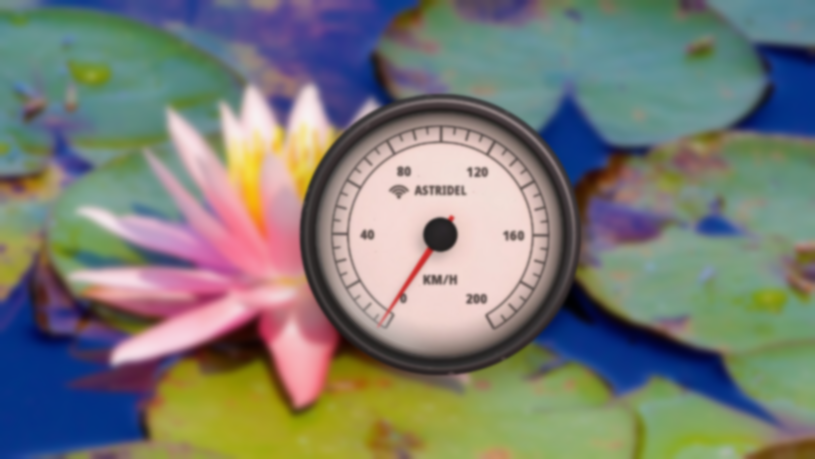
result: 2.5 km/h
